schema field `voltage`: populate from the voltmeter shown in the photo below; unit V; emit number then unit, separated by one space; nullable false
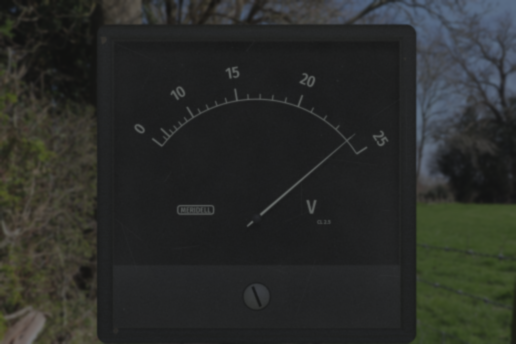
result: 24 V
